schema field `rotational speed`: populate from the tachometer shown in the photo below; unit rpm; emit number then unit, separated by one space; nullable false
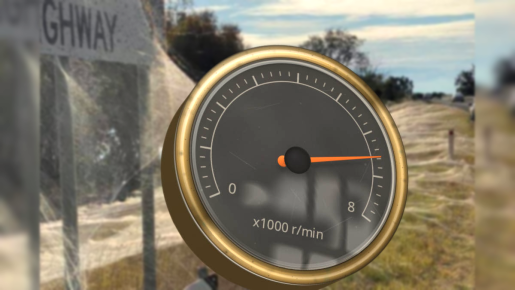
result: 6600 rpm
